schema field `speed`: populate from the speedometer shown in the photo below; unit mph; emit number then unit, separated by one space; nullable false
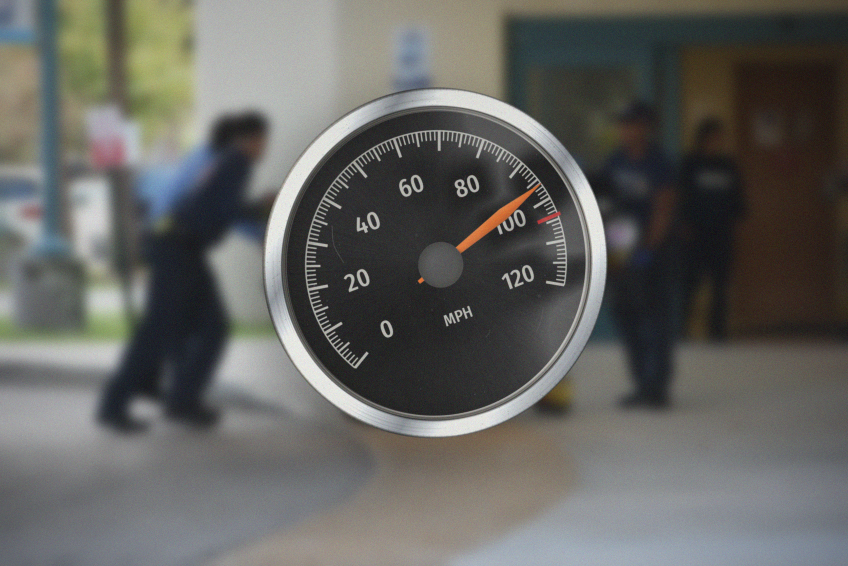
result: 96 mph
